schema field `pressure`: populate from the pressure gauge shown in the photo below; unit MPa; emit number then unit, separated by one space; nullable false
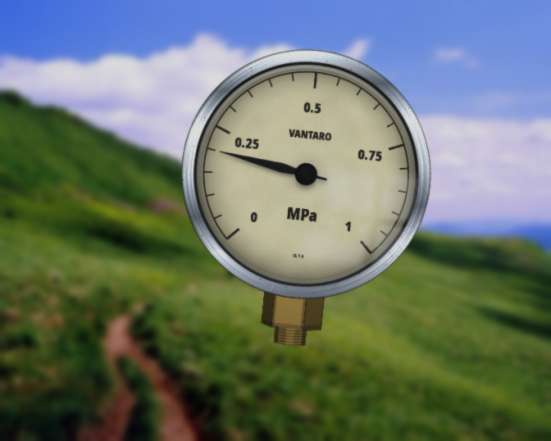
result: 0.2 MPa
